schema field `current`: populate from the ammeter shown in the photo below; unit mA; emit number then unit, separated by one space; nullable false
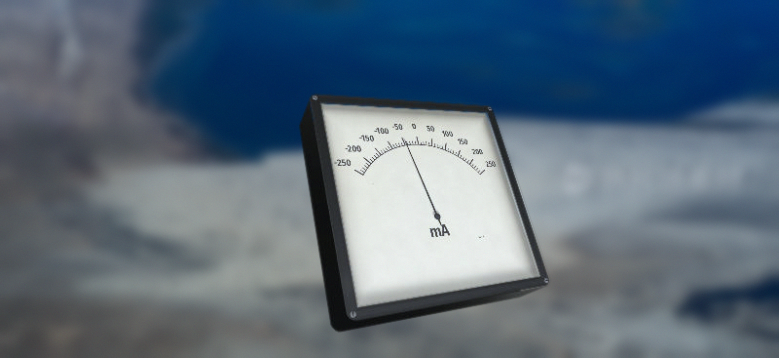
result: -50 mA
